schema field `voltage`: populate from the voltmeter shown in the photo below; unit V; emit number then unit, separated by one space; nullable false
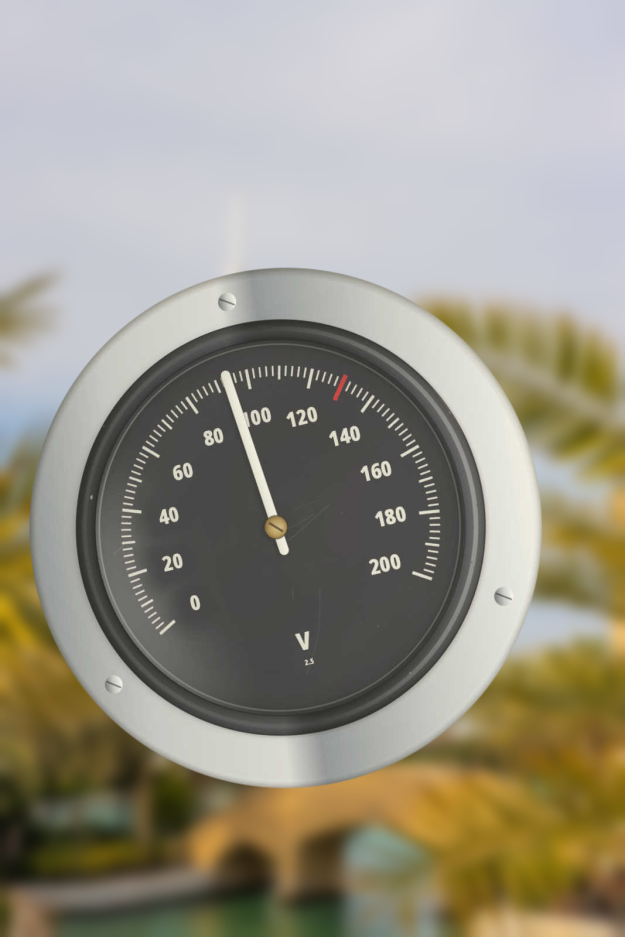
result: 94 V
